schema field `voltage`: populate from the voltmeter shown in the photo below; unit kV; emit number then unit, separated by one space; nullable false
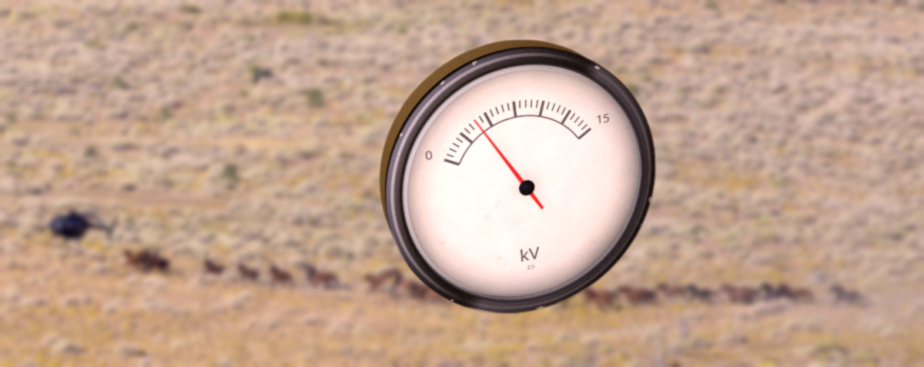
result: 4 kV
